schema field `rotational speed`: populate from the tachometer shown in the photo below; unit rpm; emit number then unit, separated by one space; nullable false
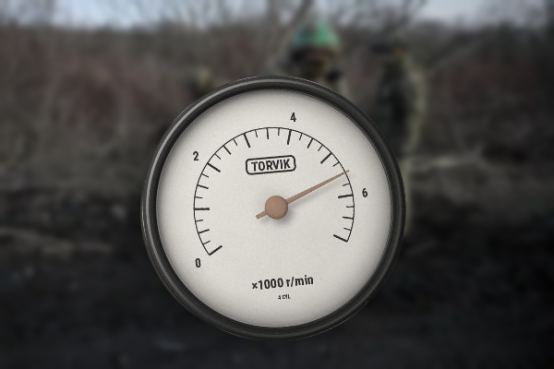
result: 5500 rpm
